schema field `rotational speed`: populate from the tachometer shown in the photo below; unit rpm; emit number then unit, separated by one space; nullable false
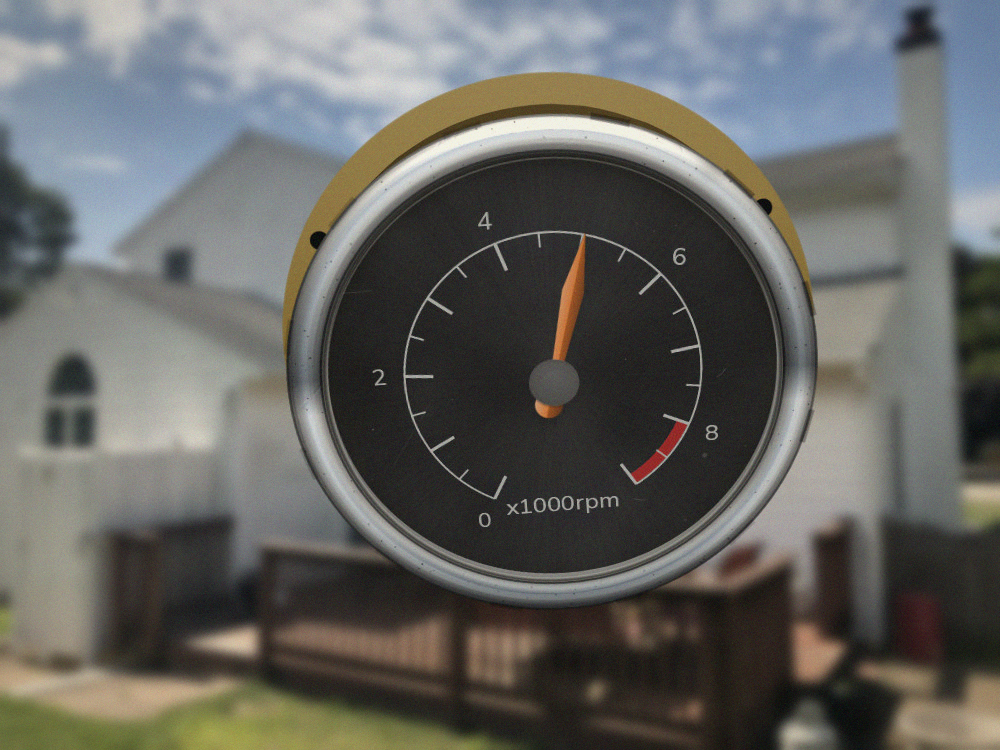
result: 5000 rpm
